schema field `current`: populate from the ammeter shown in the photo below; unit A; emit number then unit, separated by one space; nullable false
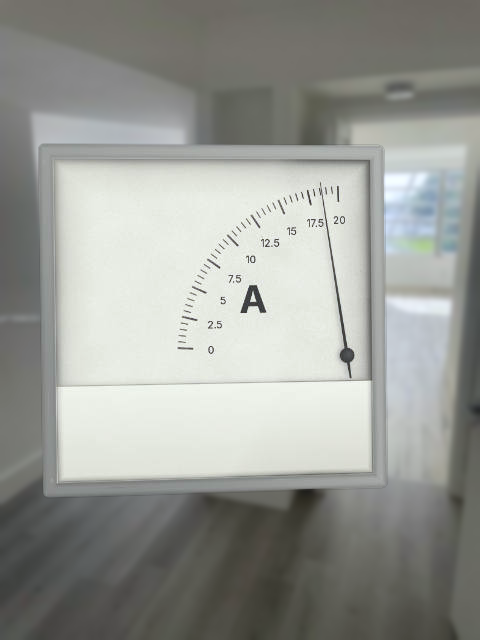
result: 18.5 A
